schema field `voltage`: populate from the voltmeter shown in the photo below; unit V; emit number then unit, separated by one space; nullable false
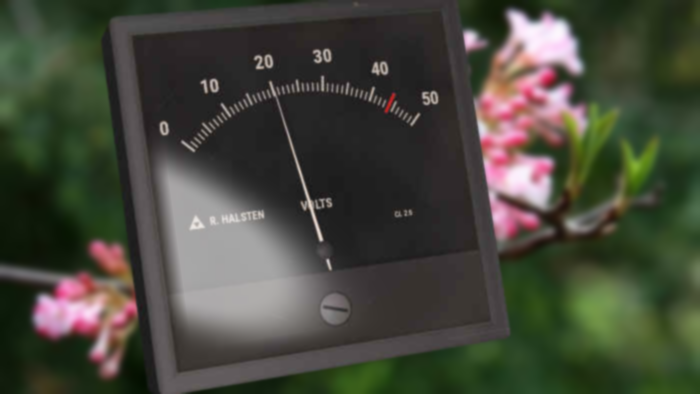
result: 20 V
